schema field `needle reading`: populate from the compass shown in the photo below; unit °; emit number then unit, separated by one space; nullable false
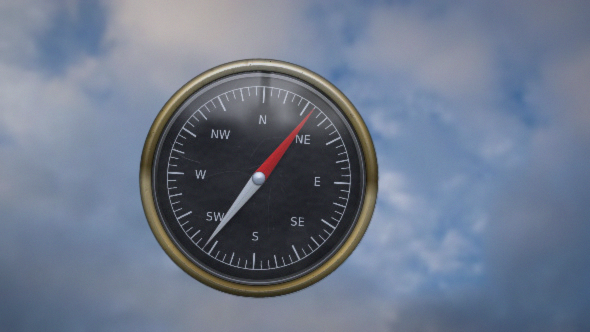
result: 35 °
